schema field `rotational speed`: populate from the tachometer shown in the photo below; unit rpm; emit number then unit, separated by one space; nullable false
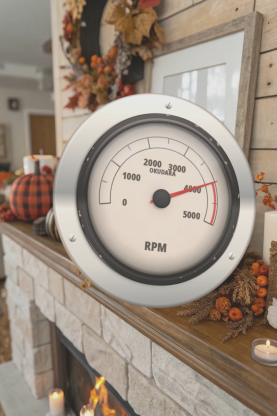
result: 4000 rpm
